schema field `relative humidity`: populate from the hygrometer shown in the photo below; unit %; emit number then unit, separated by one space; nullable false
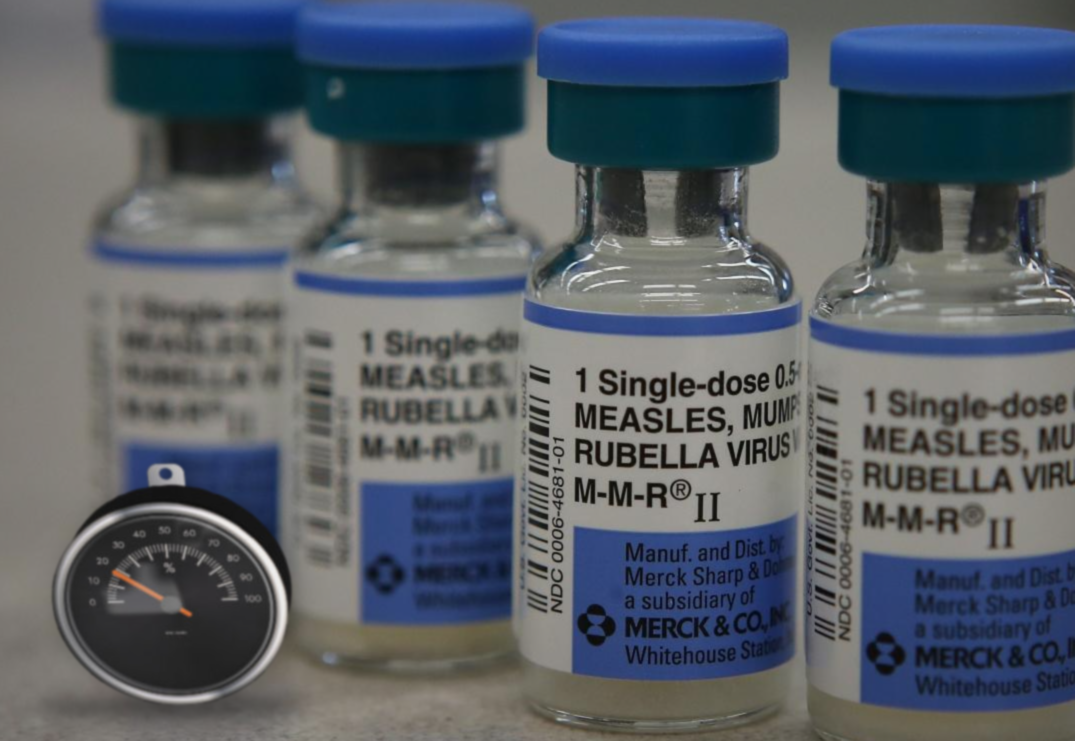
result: 20 %
